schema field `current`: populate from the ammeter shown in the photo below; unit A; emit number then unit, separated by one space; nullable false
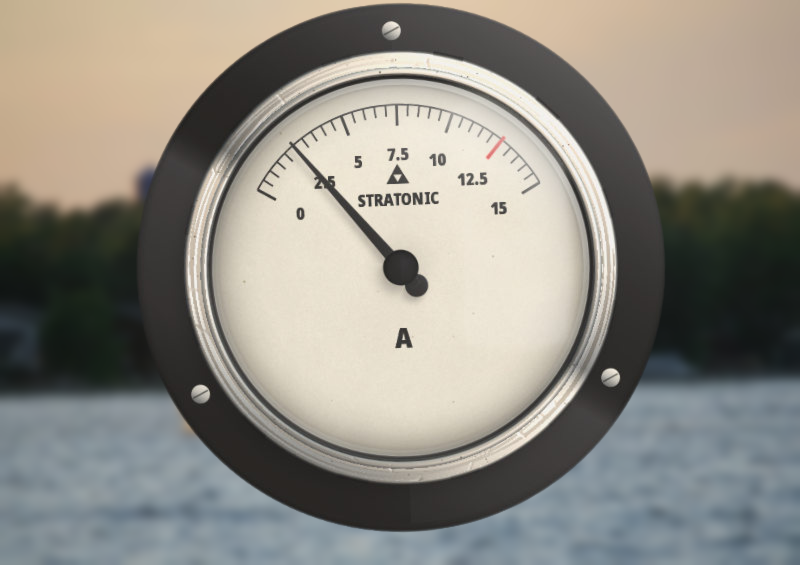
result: 2.5 A
